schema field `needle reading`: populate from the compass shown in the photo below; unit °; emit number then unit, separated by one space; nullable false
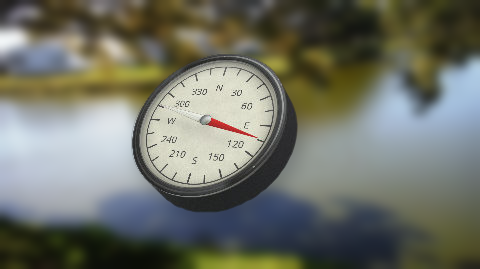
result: 105 °
